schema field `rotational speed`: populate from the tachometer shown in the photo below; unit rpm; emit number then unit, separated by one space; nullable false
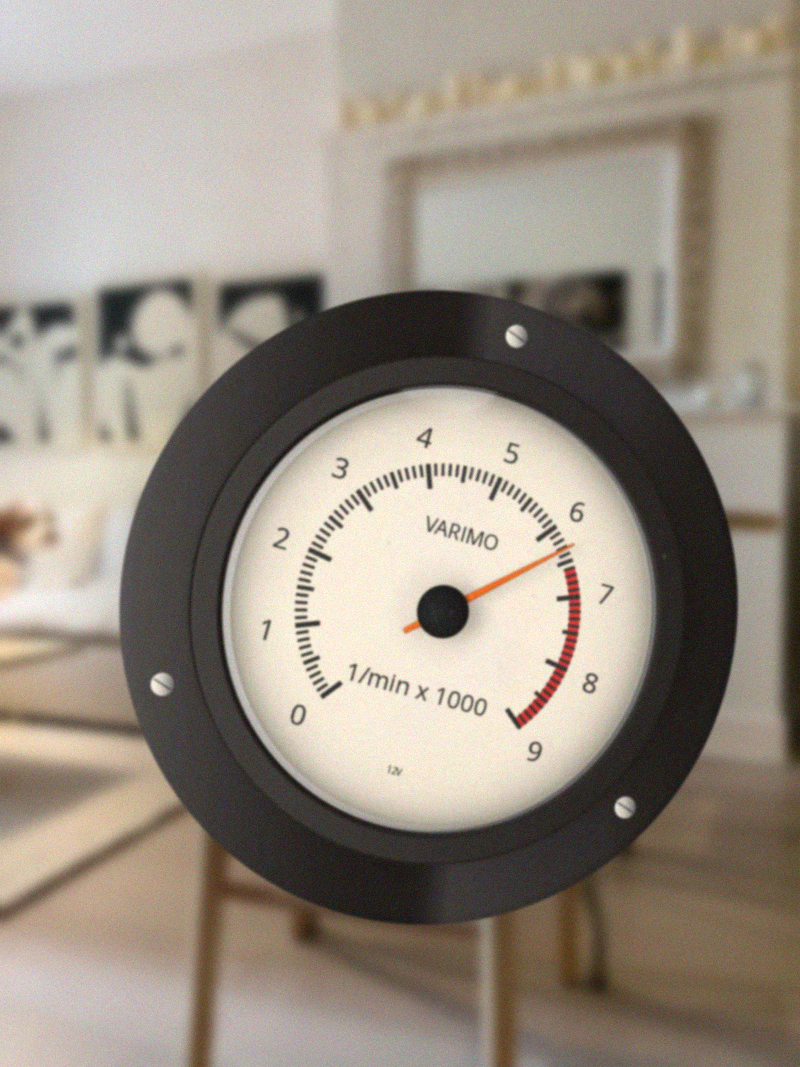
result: 6300 rpm
